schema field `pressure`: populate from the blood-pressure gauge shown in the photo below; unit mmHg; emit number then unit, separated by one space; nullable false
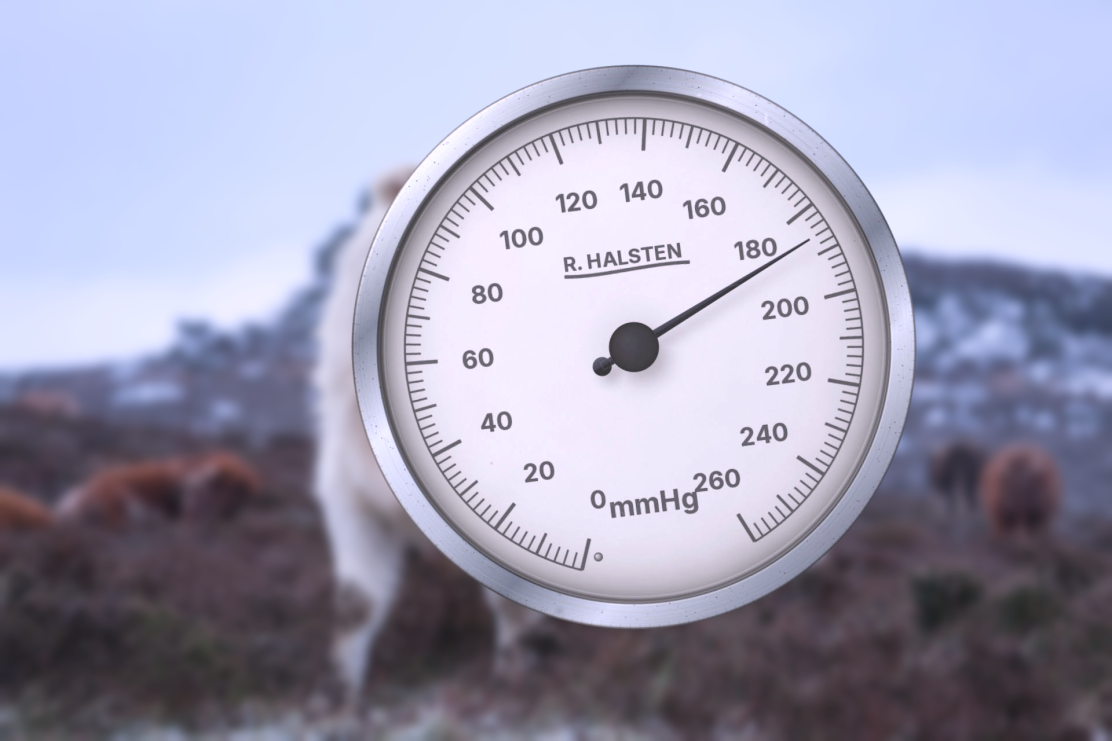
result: 186 mmHg
